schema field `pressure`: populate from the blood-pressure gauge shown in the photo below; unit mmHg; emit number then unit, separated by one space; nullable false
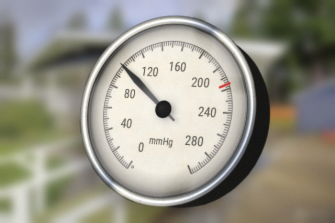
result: 100 mmHg
